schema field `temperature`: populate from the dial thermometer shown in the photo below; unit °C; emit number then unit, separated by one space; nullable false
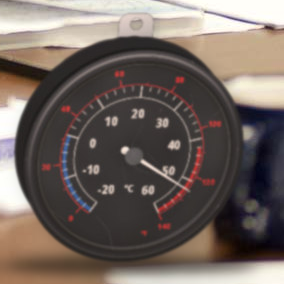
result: 52 °C
